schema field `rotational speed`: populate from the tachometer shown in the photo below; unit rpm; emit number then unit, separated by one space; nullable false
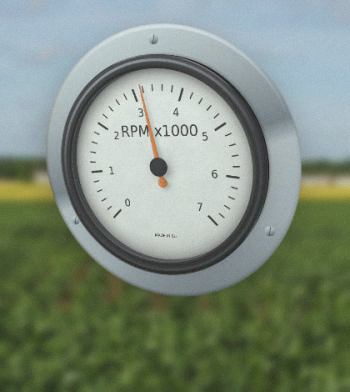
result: 3200 rpm
